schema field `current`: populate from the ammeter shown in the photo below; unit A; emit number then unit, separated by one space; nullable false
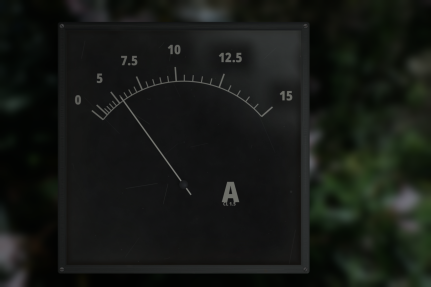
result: 5.5 A
